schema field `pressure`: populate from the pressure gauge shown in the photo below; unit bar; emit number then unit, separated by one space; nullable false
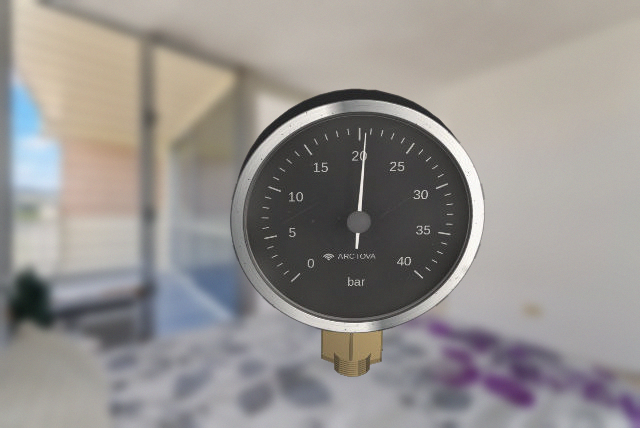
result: 20.5 bar
